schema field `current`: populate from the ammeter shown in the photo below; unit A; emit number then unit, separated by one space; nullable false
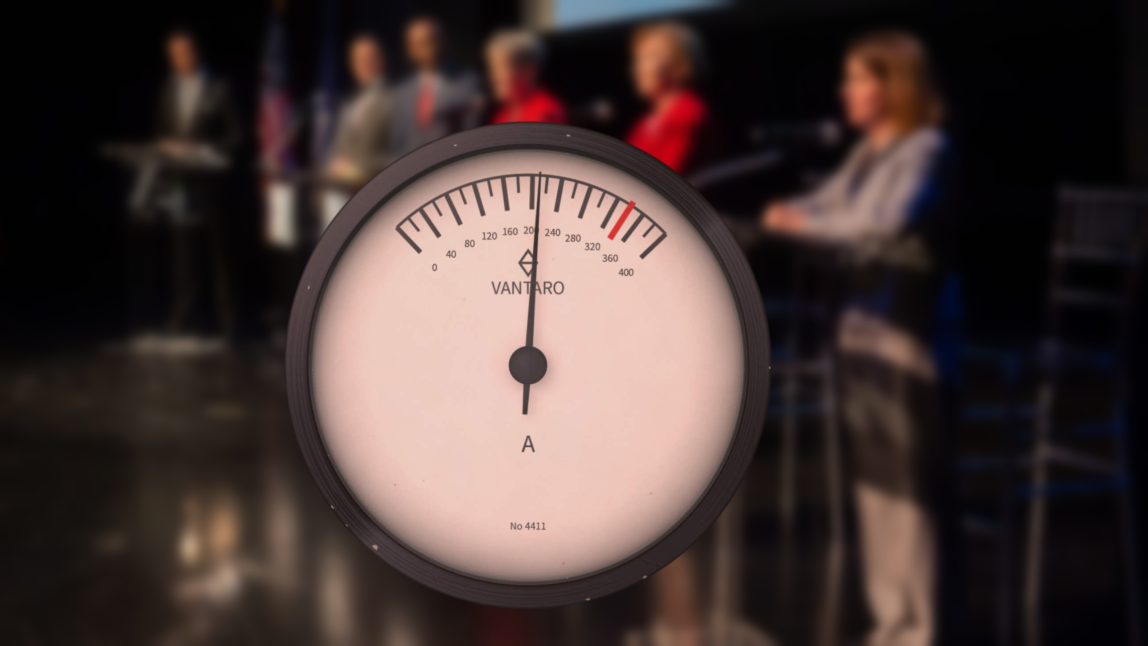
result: 210 A
